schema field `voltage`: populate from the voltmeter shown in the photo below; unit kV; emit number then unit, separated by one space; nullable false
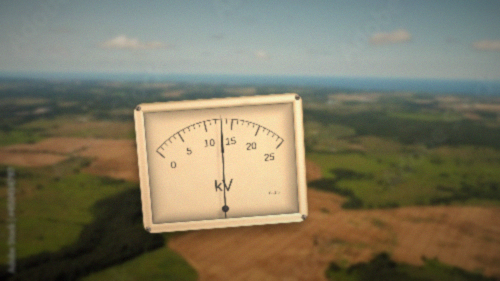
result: 13 kV
